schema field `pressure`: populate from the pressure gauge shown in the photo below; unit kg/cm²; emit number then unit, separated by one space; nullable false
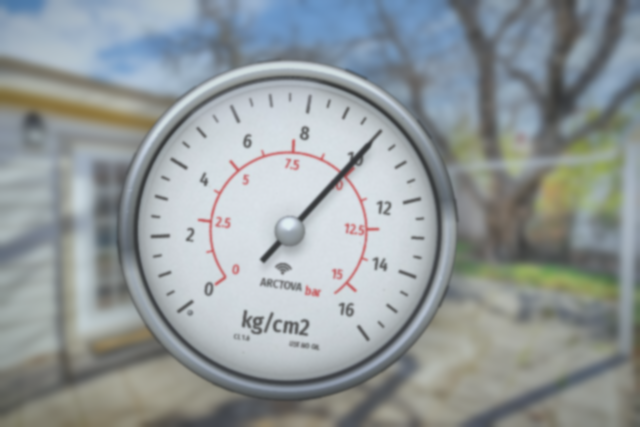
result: 10 kg/cm²
